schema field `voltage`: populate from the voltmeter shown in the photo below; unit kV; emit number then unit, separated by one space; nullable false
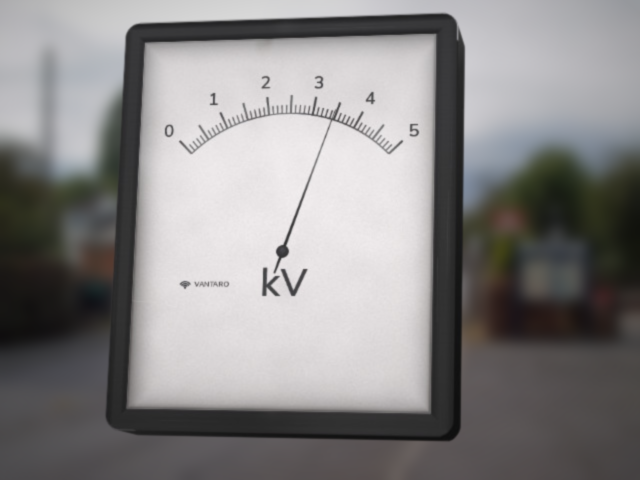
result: 3.5 kV
